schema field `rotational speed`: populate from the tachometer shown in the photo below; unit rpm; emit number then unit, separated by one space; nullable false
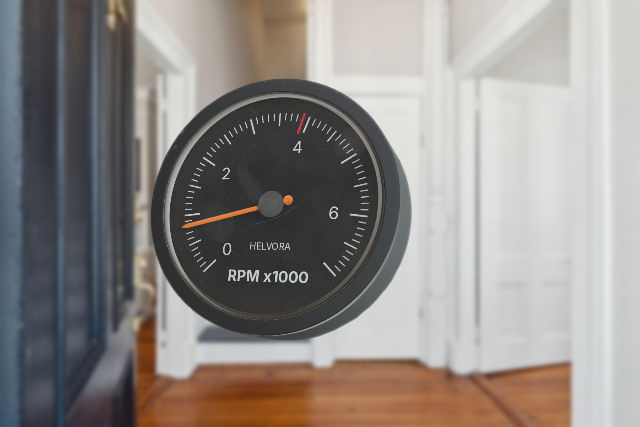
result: 800 rpm
